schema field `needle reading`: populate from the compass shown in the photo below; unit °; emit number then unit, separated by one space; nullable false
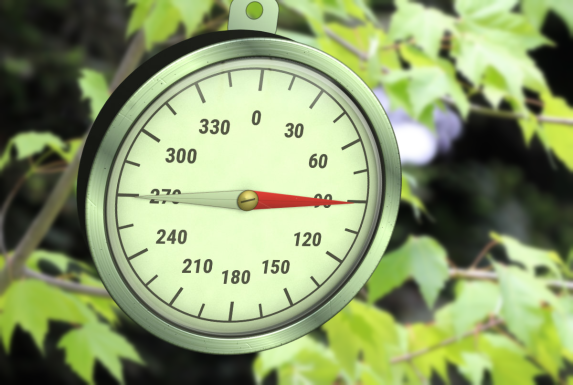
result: 90 °
